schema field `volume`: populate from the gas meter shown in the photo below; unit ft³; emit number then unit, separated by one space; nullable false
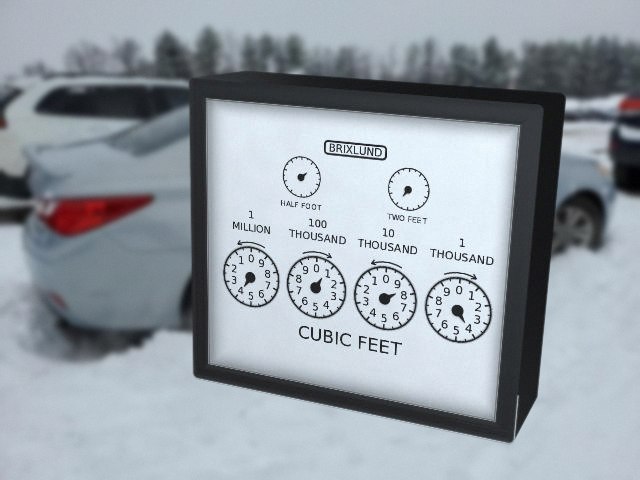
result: 408400 ft³
